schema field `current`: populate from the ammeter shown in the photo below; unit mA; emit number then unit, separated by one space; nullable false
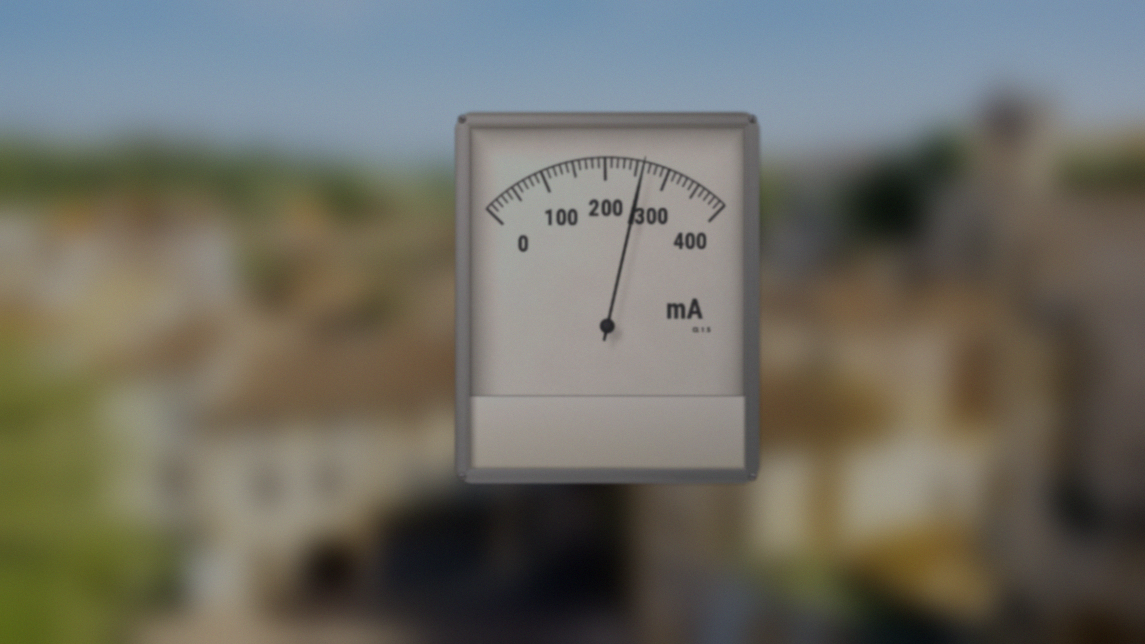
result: 260 mA
